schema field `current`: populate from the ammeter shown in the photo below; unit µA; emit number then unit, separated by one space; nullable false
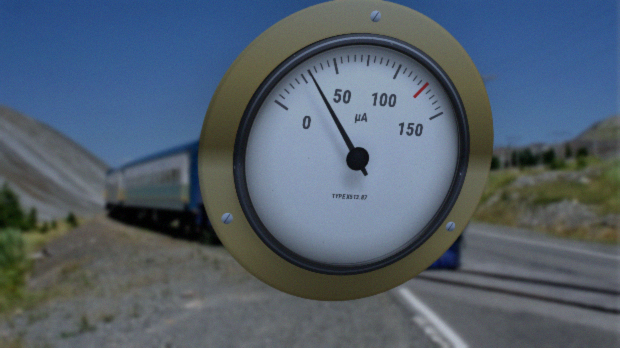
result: 30 µA
